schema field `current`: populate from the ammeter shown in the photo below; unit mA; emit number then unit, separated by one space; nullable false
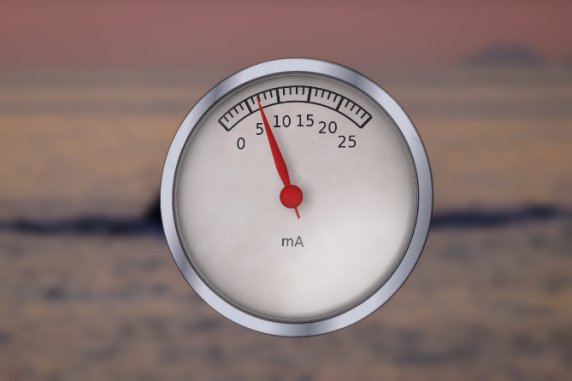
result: 7 mA
